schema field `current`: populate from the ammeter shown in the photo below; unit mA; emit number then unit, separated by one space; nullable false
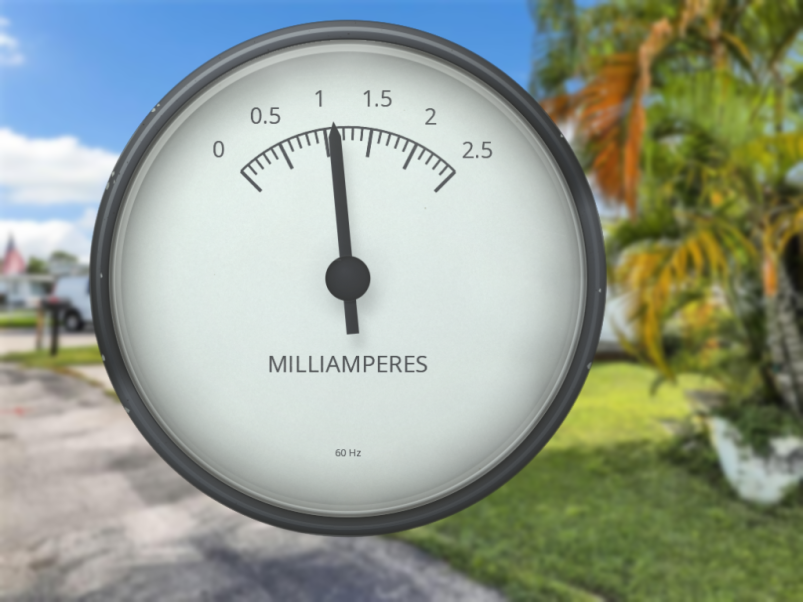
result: 1.1 mA
